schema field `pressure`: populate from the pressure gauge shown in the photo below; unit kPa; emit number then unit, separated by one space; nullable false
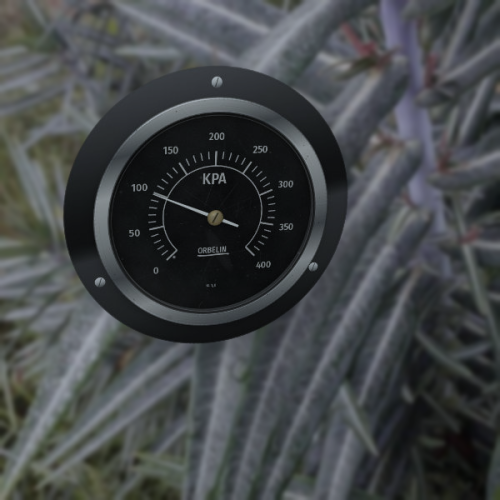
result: 100 kPa
